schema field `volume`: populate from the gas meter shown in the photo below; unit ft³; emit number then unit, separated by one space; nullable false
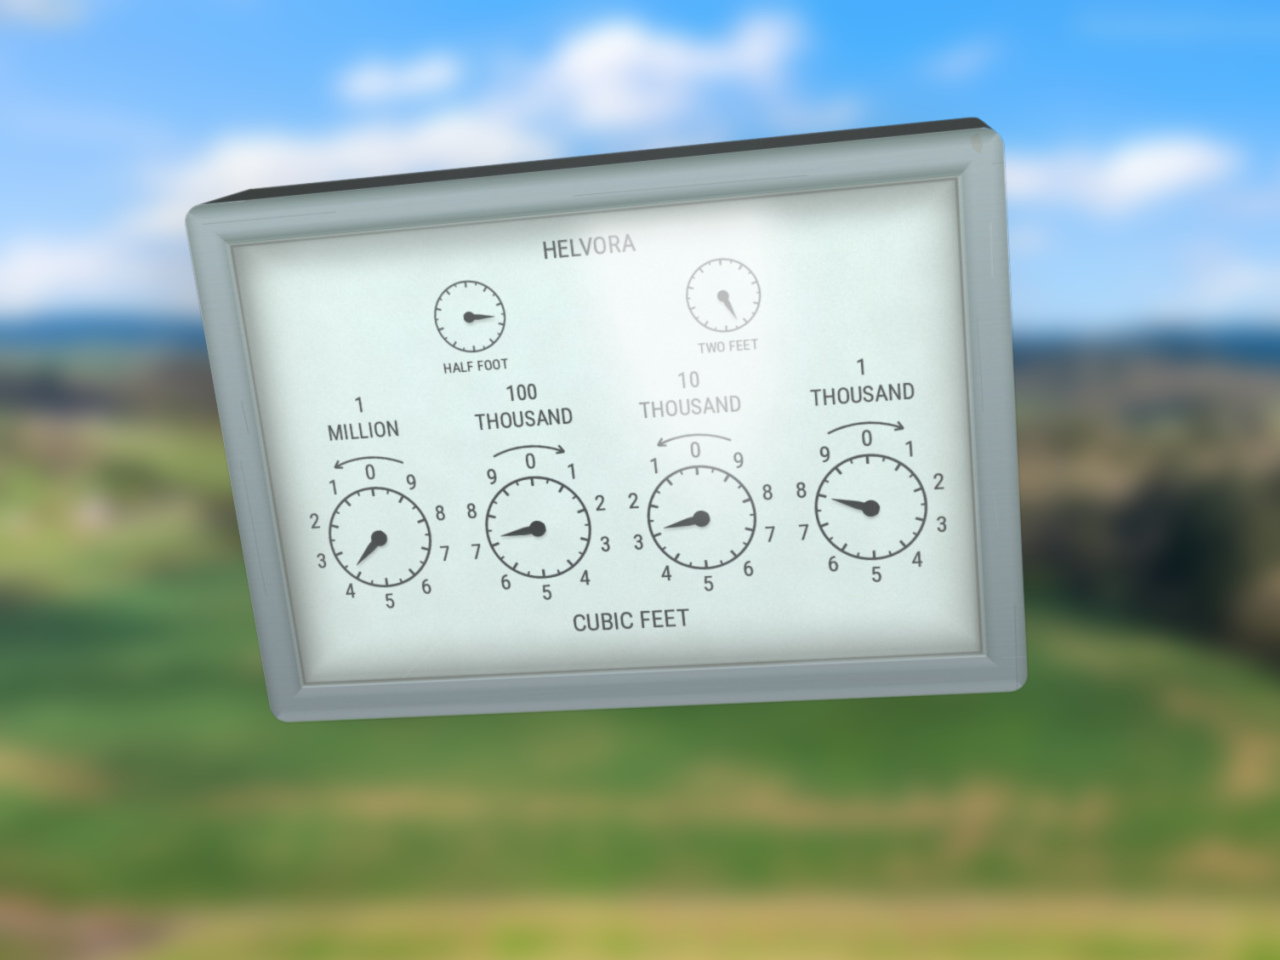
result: 372800 ft³
